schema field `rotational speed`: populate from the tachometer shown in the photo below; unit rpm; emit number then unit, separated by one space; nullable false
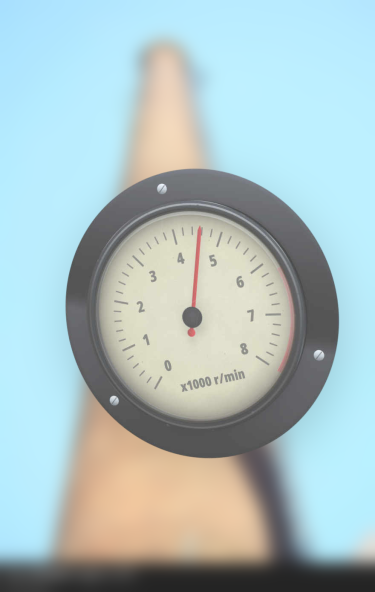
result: 4600 rpm
